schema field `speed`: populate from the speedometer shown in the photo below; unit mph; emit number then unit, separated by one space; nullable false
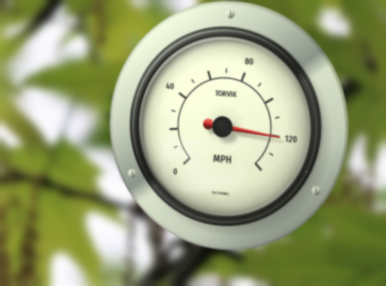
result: 120 mph
